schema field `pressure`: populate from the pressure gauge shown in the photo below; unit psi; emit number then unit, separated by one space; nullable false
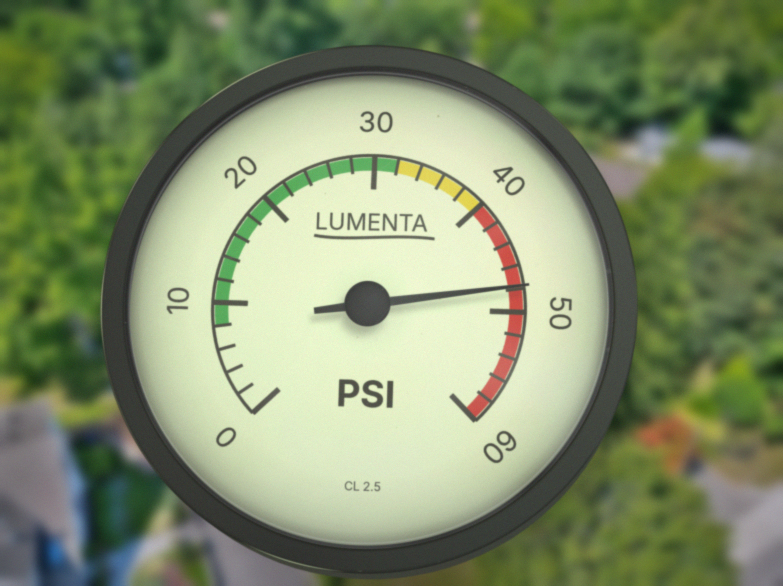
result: 48 psi
